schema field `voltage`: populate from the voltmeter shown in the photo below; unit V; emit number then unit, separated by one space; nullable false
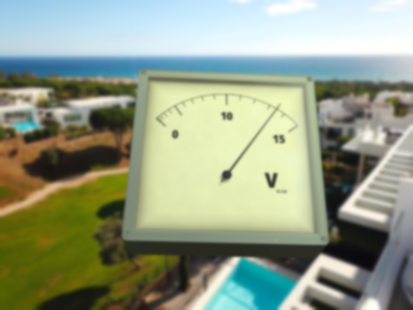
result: 13.5 V
